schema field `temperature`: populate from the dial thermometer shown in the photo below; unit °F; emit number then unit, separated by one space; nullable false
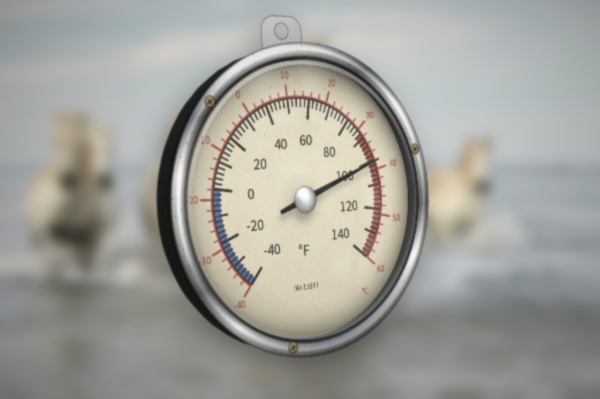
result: 100 °F
